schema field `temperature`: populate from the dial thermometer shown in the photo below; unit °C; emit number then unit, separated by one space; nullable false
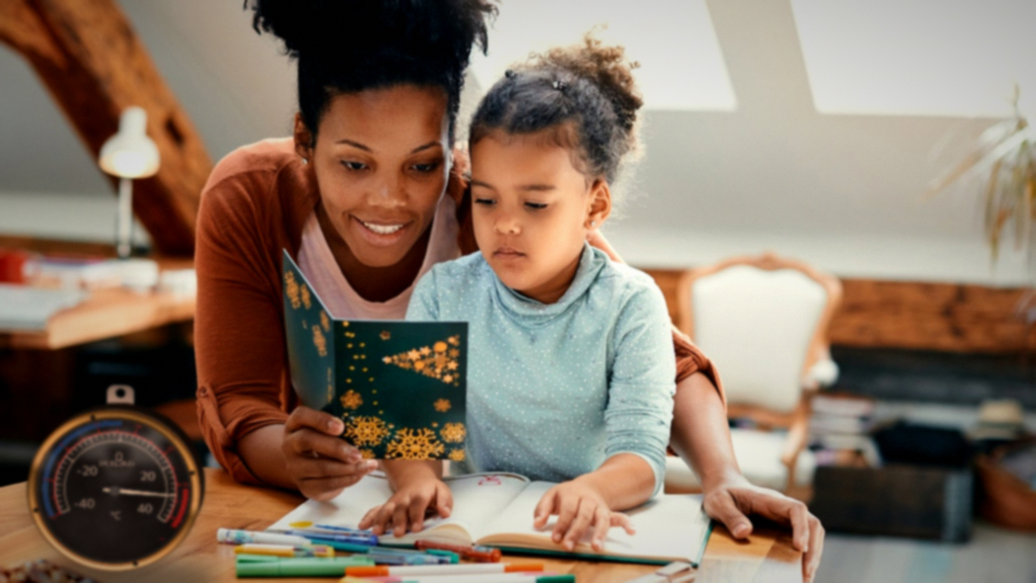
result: 30 °C
